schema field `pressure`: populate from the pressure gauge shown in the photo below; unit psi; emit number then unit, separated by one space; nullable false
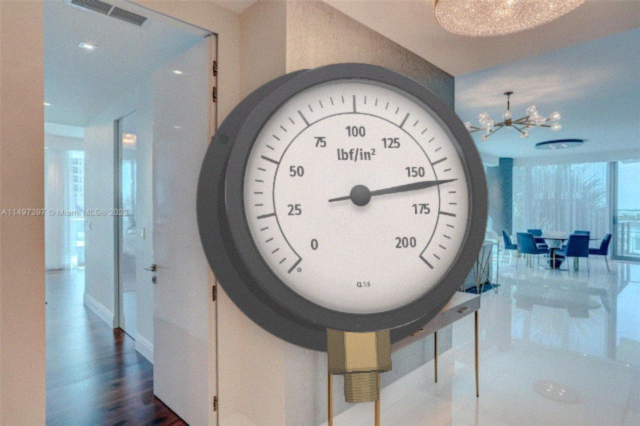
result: 160 psi
